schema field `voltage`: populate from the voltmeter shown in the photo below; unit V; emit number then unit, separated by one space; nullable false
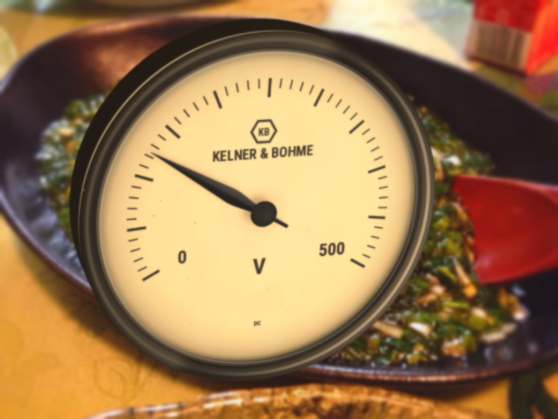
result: 125 V
